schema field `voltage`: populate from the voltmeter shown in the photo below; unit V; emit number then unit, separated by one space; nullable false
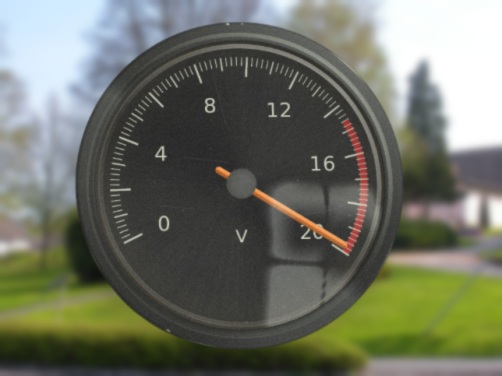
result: 19.8 V
